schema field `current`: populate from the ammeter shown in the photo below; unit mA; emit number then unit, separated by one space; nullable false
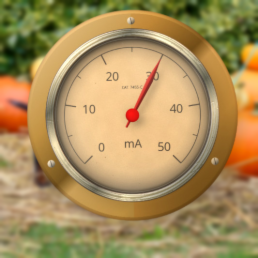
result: 30 mA
